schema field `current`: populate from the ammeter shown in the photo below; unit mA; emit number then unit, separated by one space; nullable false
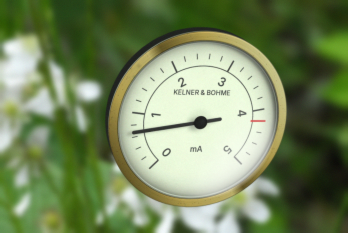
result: 0.7 mA
